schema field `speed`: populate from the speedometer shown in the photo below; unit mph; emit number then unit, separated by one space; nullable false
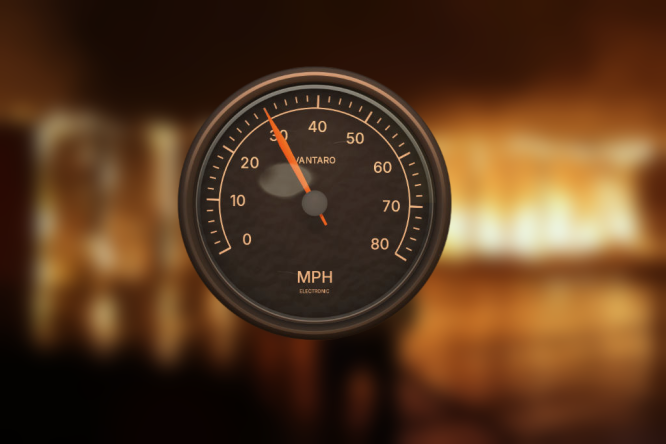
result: 30 mph
